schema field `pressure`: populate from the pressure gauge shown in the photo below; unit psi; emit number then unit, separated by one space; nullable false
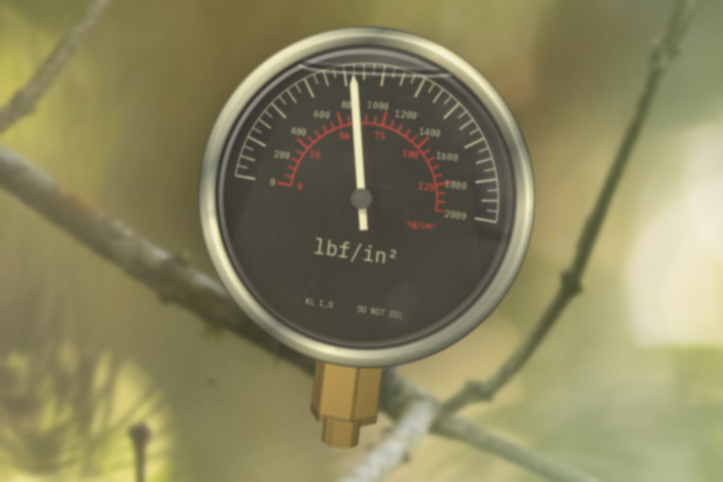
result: 850 psi
